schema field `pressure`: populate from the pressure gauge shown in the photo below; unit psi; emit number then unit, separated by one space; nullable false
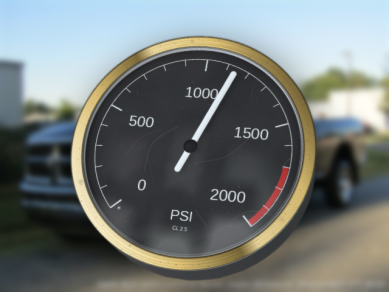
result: 1150 psi
